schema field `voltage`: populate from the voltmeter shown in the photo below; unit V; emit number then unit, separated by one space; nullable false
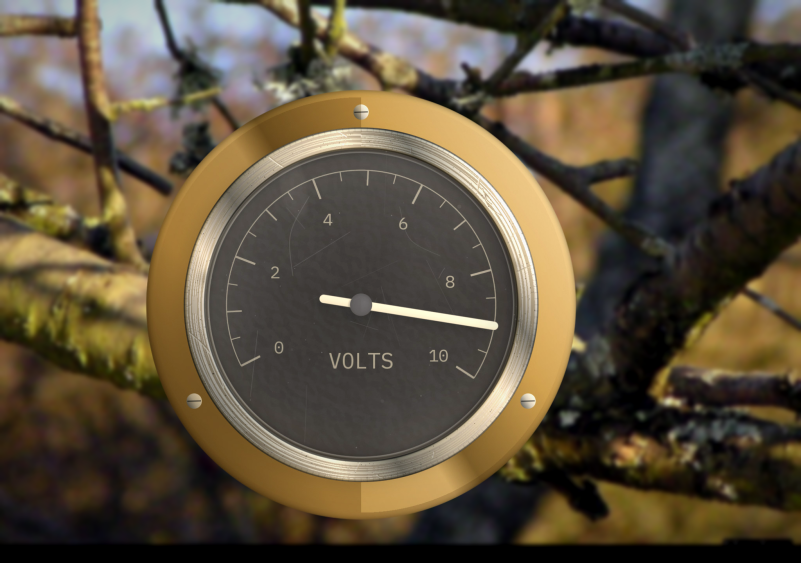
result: 9 V
